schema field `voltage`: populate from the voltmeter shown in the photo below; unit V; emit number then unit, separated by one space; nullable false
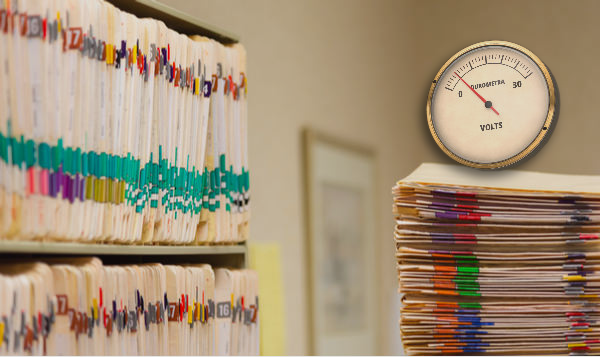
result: 5 V
